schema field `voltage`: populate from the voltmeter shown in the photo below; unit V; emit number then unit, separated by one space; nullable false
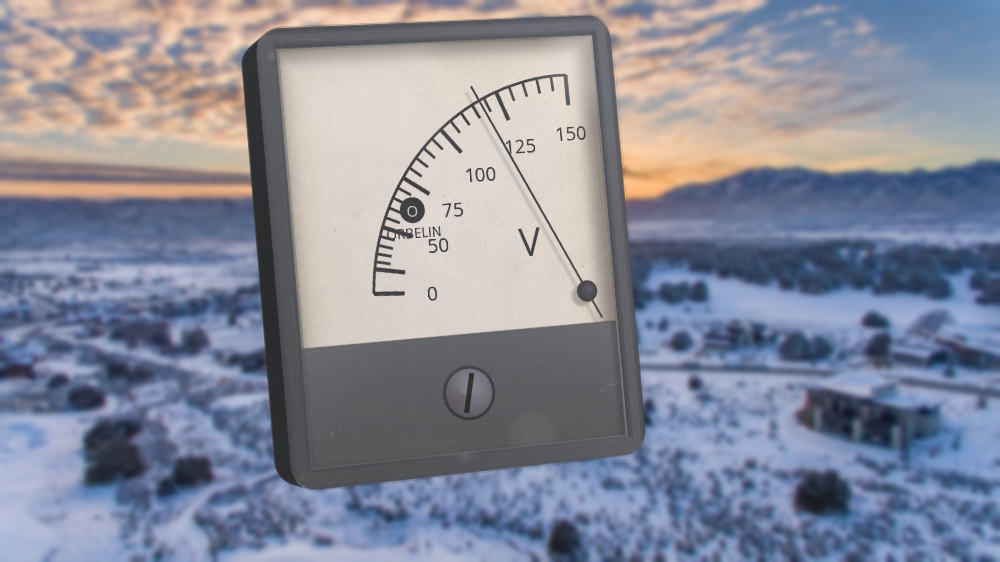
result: 117.5 V
